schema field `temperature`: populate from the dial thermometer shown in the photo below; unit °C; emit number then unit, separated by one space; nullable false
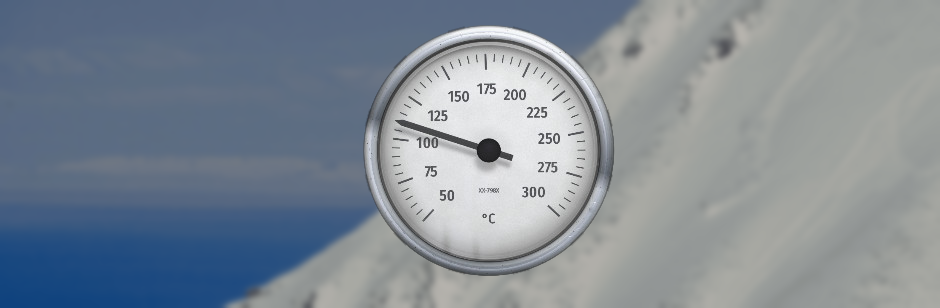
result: 110 °C
